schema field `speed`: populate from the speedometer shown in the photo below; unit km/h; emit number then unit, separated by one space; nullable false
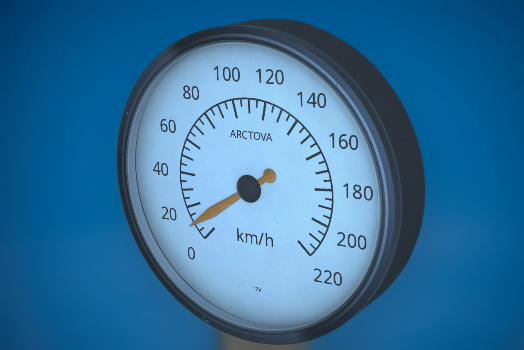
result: 10 km/h
